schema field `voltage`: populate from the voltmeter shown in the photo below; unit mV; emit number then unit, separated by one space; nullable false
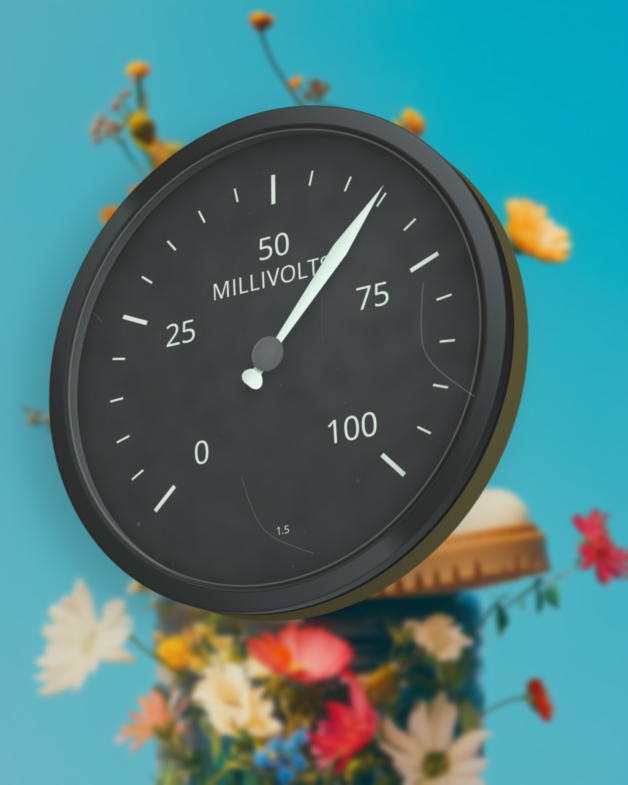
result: 65 mV
